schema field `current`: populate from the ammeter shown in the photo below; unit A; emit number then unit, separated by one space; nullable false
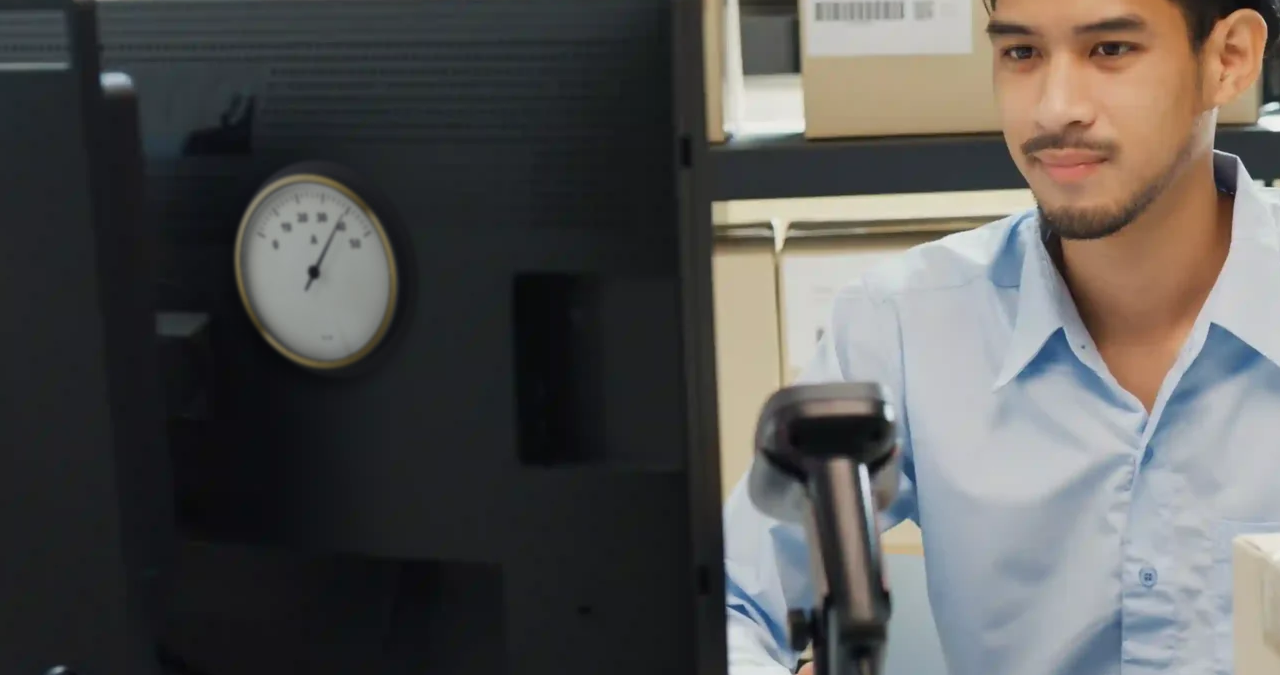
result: 40 A
